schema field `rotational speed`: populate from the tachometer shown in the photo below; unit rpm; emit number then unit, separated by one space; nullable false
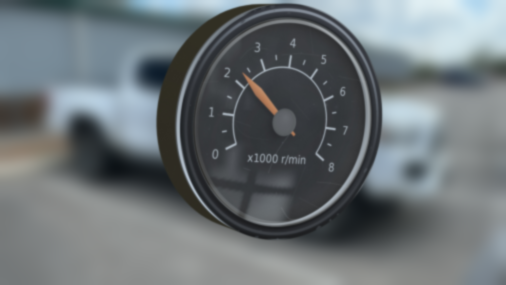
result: 2250 rpm
